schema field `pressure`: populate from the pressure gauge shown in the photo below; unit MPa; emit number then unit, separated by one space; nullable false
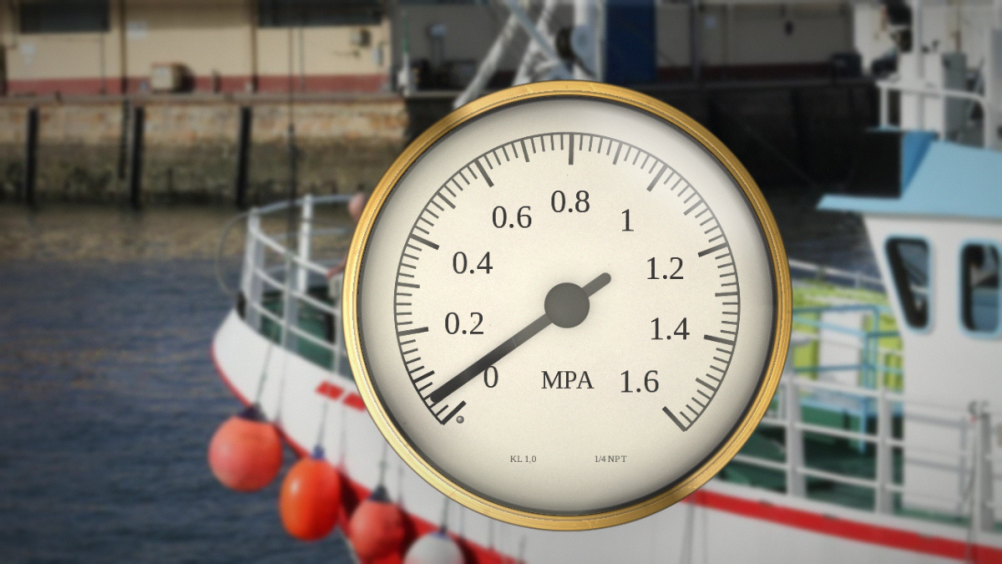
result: 0.05 MPa
